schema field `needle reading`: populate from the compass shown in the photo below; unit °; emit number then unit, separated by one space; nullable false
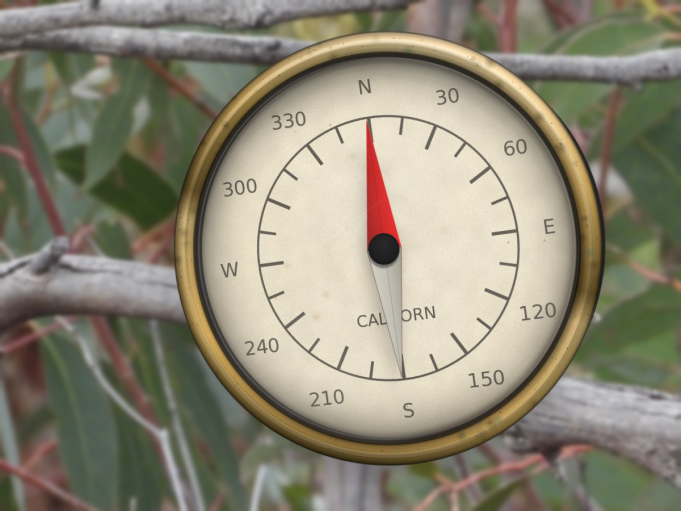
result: 0 °
